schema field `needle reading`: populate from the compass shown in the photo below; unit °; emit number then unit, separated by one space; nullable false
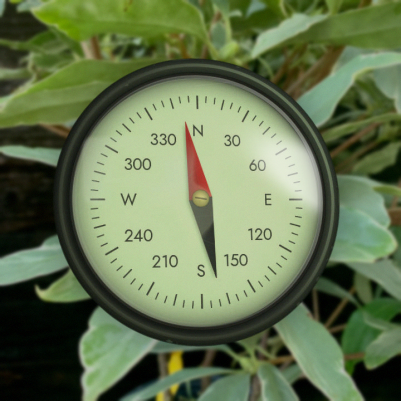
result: 350 °
